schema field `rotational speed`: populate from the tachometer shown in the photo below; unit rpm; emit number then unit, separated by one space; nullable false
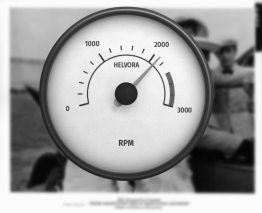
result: 2100 rpm
